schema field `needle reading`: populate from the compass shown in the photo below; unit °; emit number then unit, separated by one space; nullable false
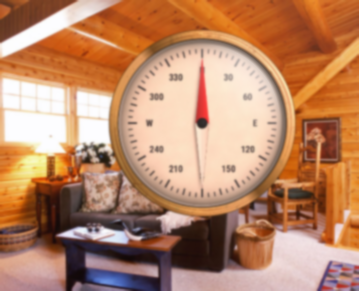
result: 0 °
